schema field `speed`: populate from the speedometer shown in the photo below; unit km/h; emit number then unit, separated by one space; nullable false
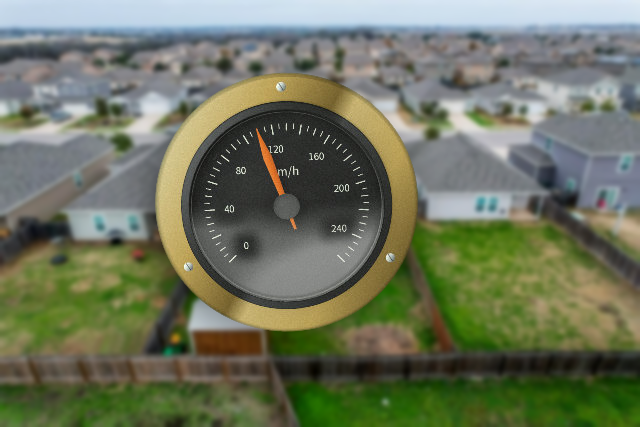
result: 110 km/h
